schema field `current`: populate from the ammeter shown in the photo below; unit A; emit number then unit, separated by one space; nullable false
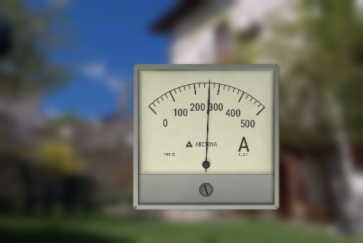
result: 260 A
